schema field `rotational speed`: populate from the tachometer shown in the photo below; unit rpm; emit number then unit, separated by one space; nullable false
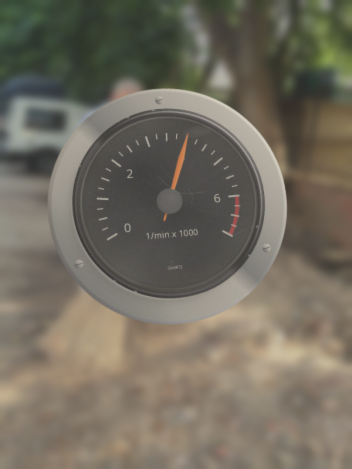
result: 4000 rpm
